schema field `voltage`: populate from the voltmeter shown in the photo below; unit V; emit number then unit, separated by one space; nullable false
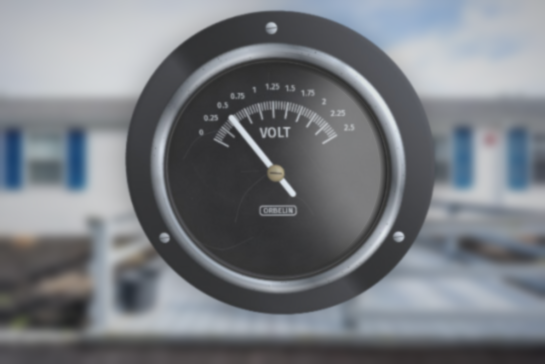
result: 0.5 V
